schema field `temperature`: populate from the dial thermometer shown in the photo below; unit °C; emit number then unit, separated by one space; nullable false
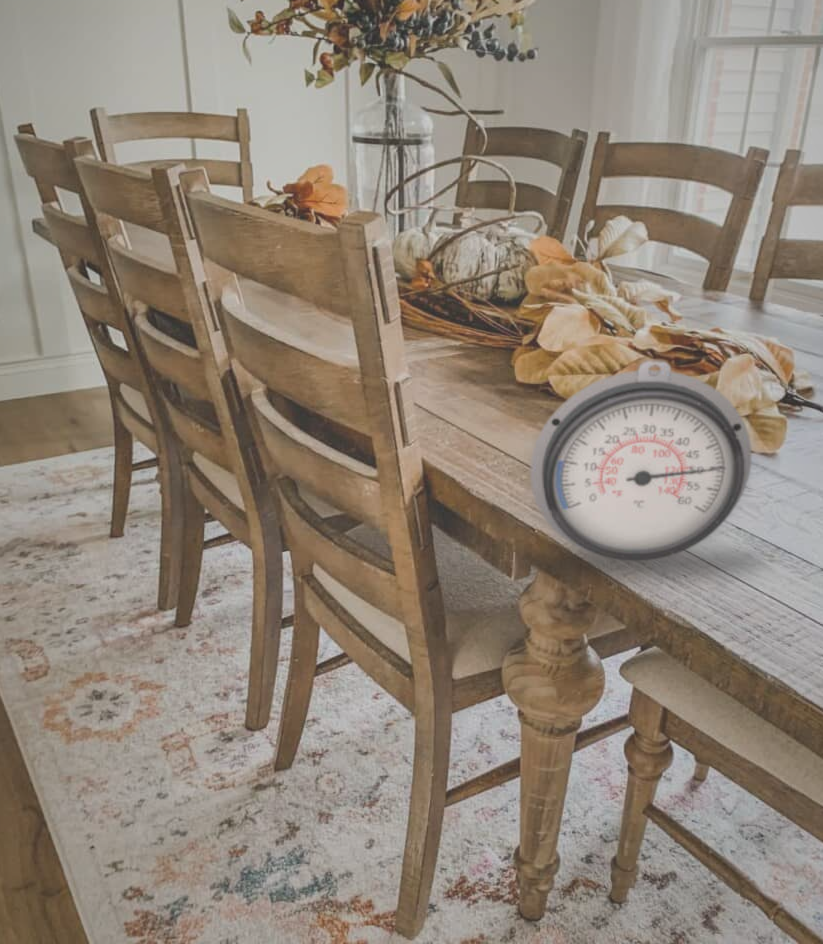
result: 50 °C
